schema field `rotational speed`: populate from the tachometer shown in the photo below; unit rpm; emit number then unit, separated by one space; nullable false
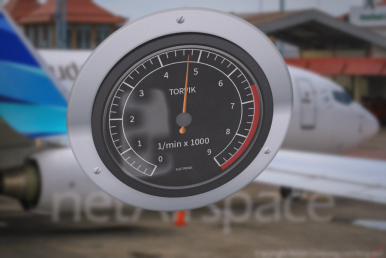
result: 4700 rpm
